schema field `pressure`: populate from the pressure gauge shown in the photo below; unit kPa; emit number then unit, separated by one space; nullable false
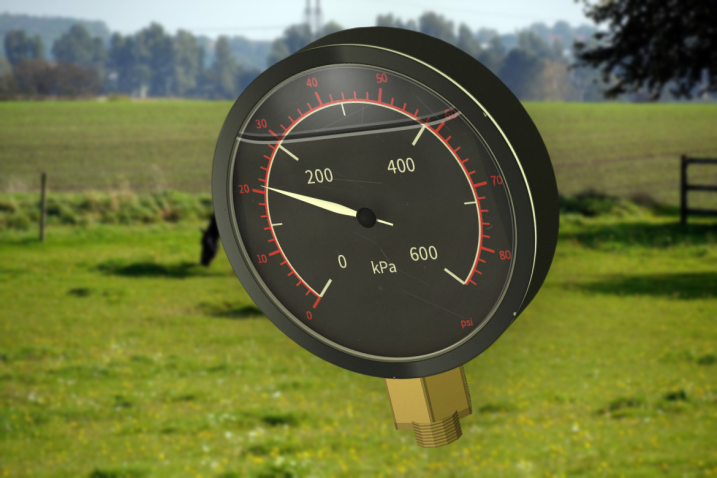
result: 150 kPa
